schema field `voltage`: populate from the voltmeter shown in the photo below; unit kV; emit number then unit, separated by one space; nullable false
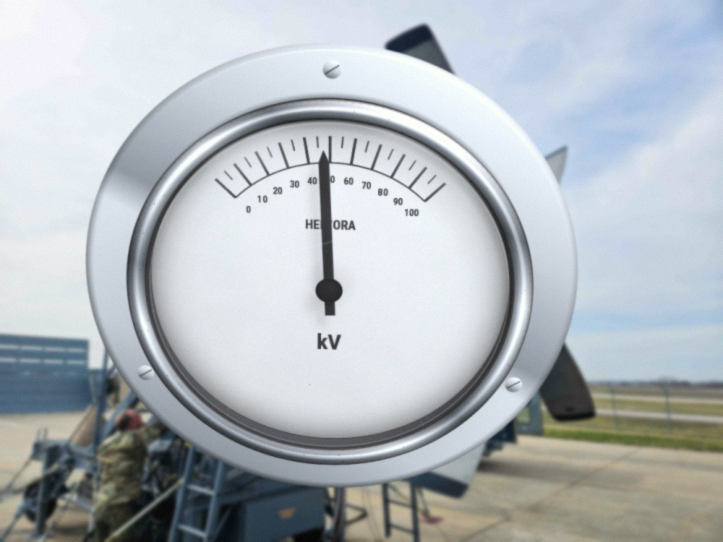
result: 47.5 kV
